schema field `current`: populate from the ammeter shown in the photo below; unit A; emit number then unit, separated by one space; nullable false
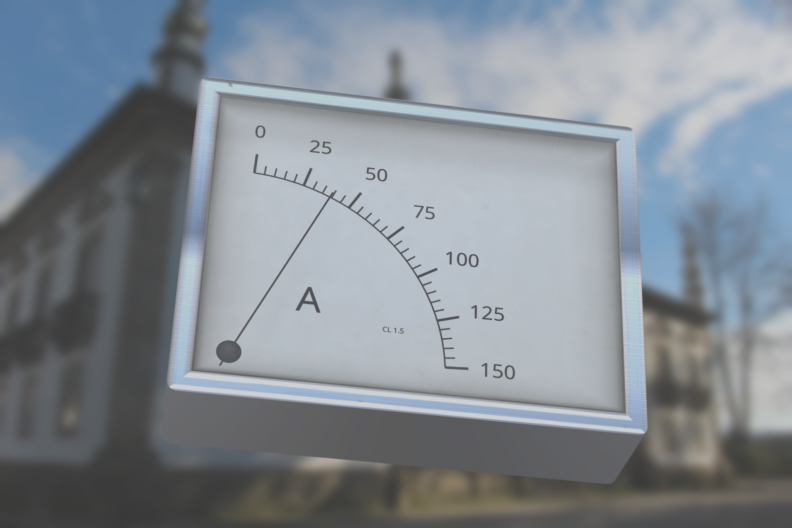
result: 40 A
